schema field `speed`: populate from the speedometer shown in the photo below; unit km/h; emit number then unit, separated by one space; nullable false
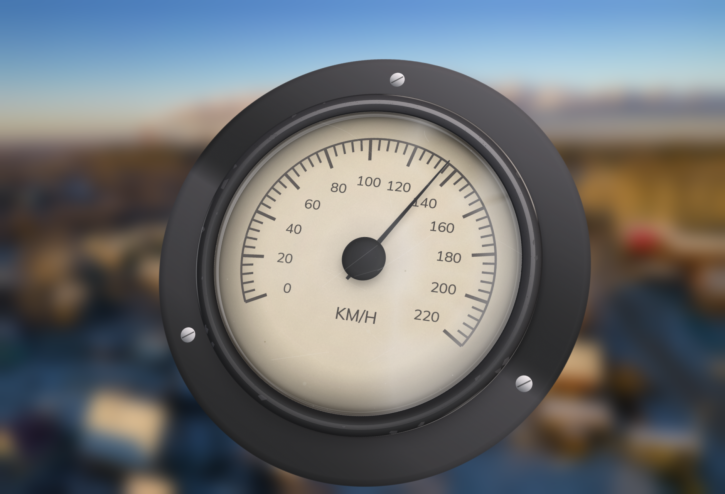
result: 136 km/h
